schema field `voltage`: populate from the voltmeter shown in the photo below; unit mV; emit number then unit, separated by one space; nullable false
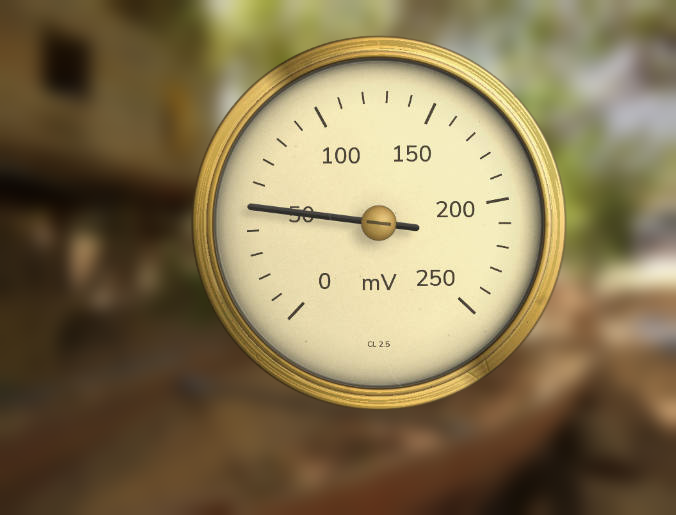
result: 50 mV
